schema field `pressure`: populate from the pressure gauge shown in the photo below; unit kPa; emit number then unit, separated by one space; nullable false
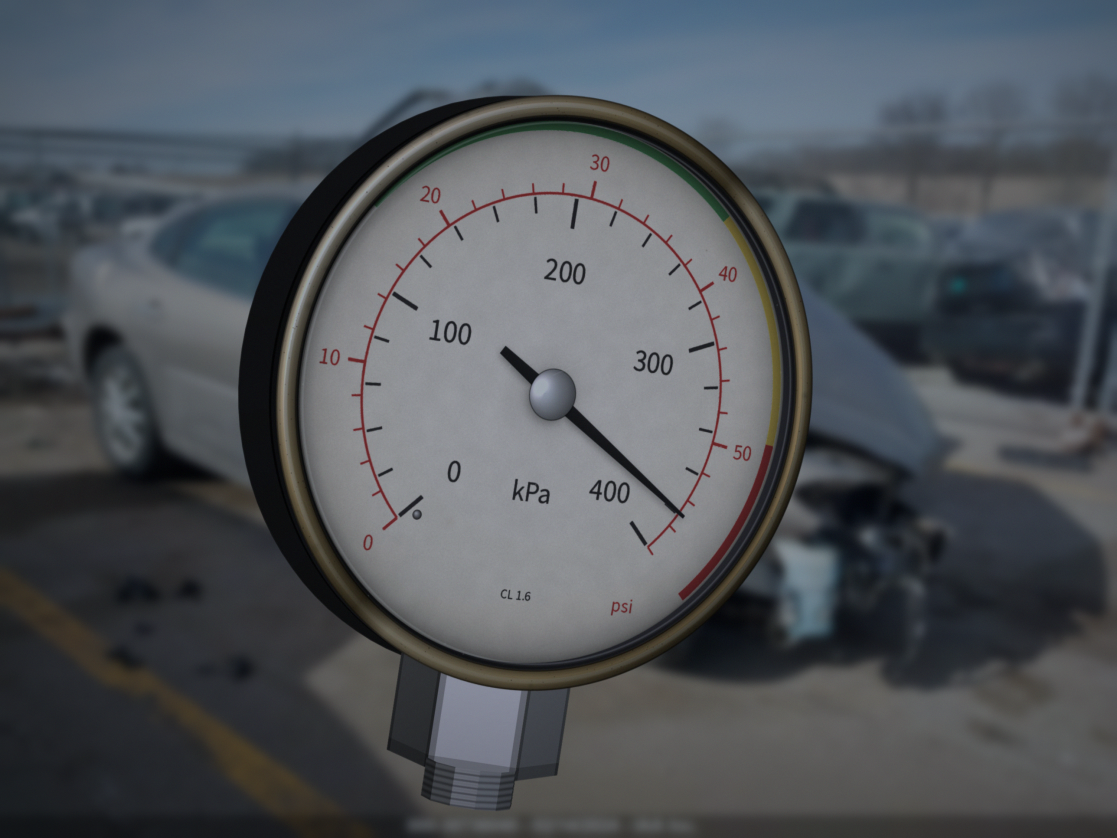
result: 380 kPa
